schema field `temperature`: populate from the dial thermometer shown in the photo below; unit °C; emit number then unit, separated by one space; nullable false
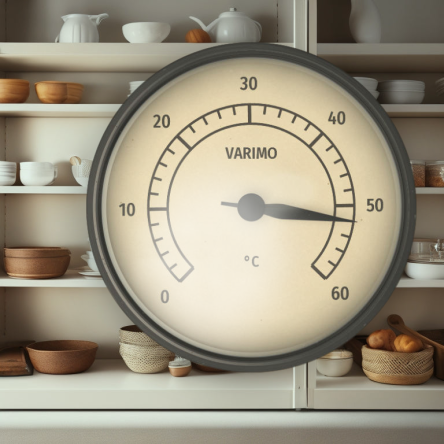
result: 52 °C
